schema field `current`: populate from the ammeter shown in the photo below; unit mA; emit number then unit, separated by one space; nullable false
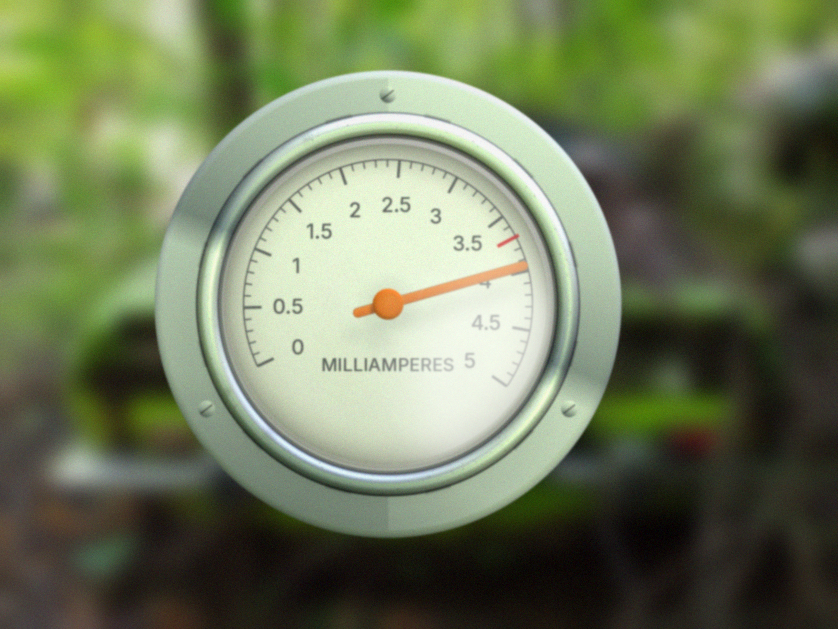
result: 3.95 mA
